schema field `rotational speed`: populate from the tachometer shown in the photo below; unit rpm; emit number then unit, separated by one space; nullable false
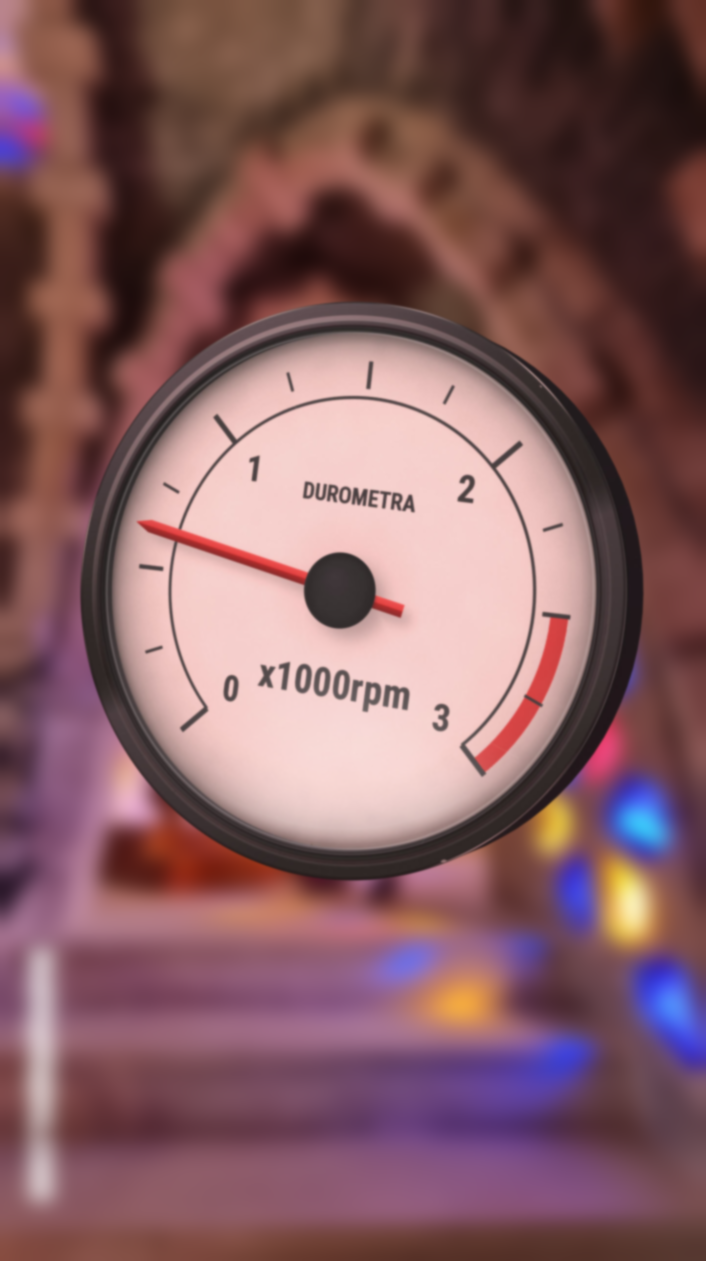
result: 625 rpm
